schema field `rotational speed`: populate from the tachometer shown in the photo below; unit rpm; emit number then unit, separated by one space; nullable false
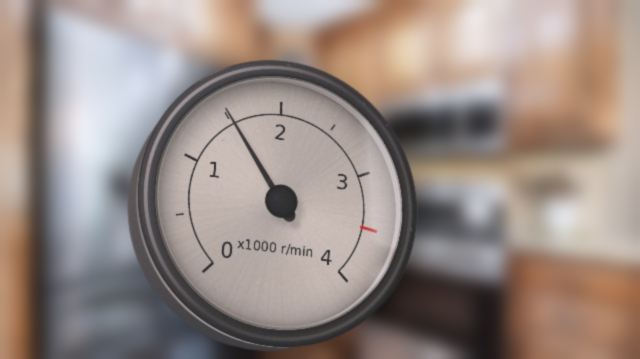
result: 1500 rpm
